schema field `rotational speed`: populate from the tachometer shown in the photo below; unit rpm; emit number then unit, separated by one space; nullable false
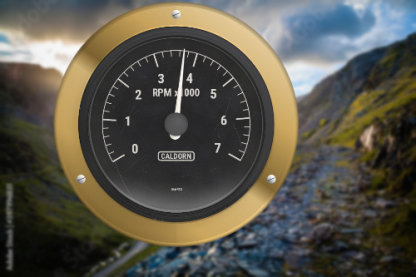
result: 3700 rpm
